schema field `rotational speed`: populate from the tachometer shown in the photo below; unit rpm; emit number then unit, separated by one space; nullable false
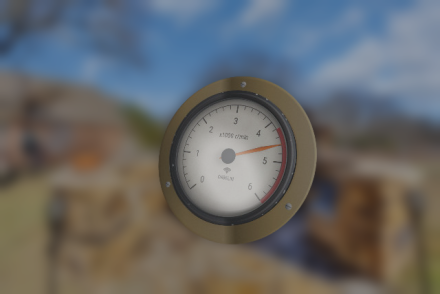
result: 4600 rpm
